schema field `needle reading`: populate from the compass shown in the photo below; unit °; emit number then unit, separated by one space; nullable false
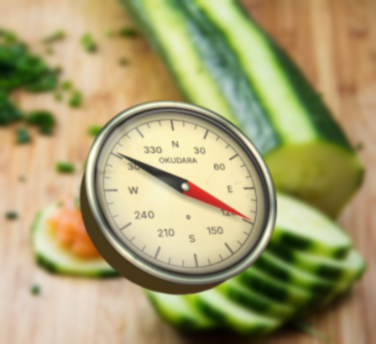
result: 120 °
